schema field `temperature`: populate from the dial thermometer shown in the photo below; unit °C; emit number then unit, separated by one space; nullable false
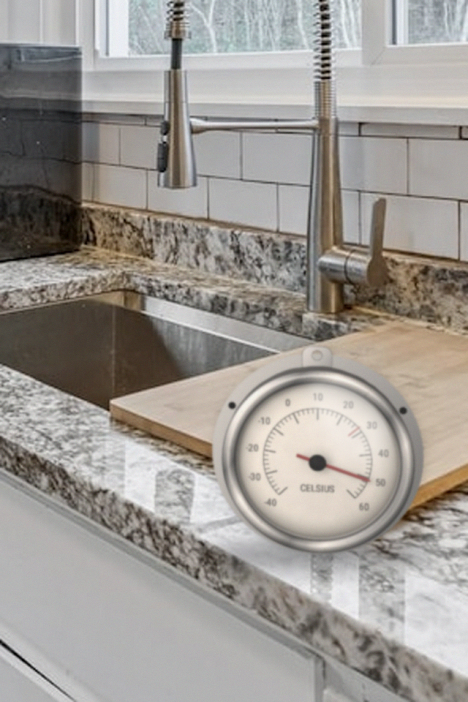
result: 50 °C
